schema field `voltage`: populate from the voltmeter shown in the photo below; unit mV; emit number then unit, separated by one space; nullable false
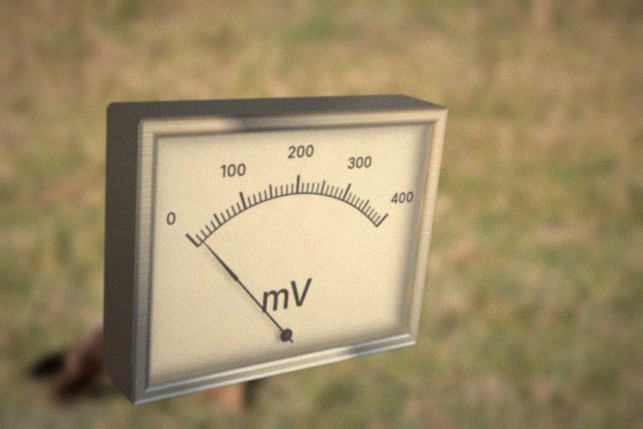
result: 10 mV
